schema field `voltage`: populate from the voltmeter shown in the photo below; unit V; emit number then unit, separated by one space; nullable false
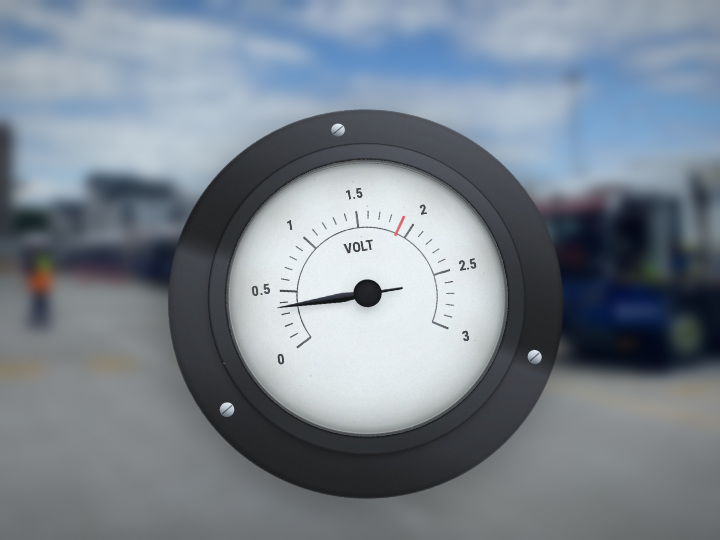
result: 0.35 V
